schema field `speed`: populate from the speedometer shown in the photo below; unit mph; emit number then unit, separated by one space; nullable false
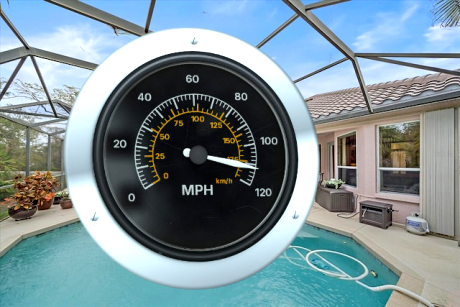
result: 112 mph
